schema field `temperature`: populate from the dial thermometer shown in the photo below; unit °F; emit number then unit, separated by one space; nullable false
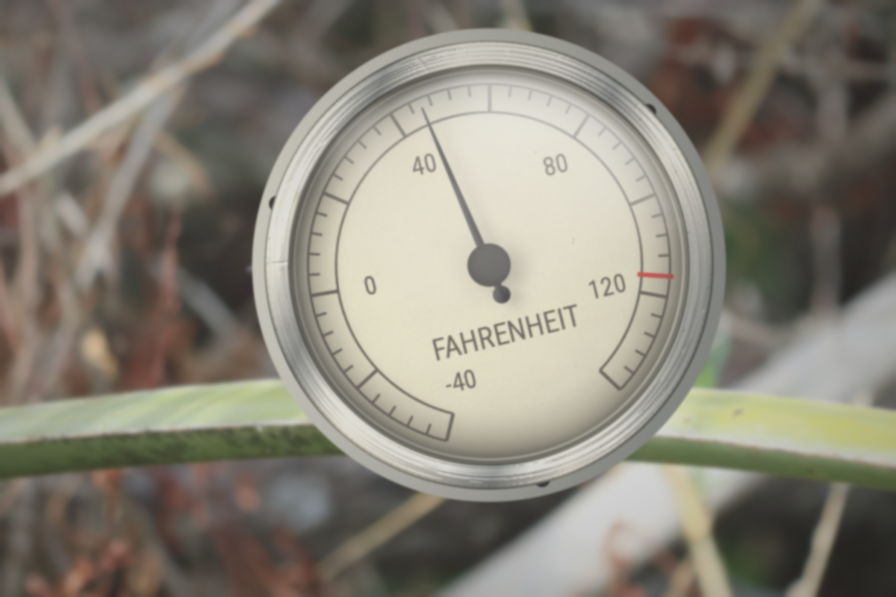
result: 46 °F
